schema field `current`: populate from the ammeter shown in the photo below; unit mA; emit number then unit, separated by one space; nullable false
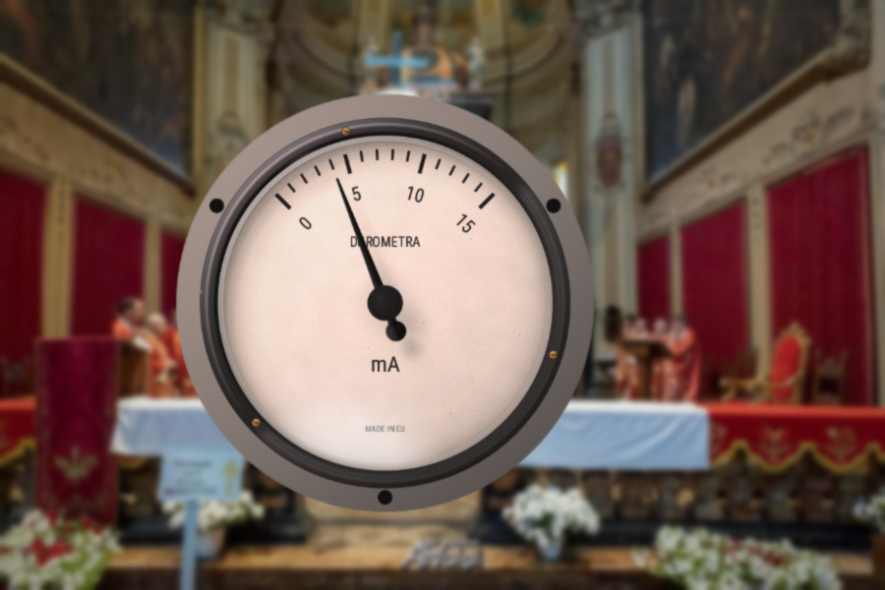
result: 4 mA
